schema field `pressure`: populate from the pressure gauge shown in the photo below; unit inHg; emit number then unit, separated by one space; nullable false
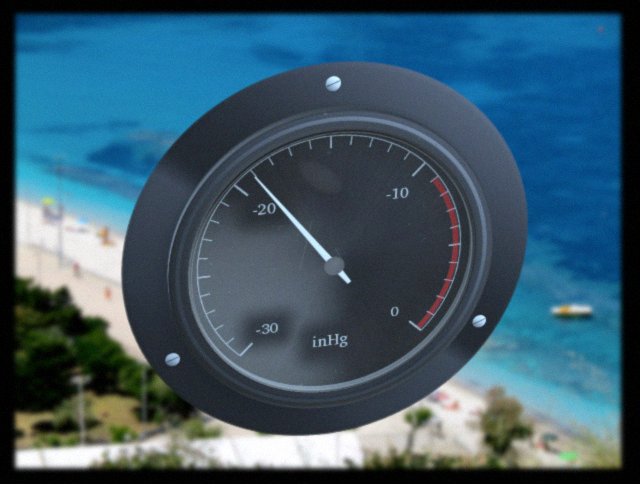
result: -19 inHg
